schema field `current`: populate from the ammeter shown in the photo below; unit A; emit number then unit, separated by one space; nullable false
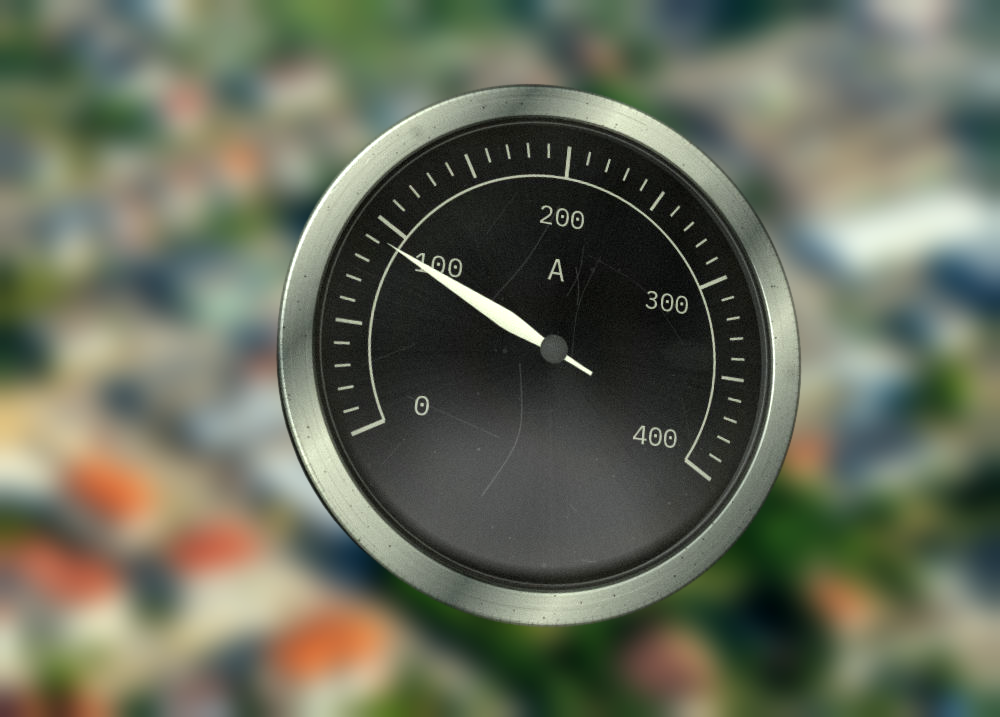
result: 90 A
